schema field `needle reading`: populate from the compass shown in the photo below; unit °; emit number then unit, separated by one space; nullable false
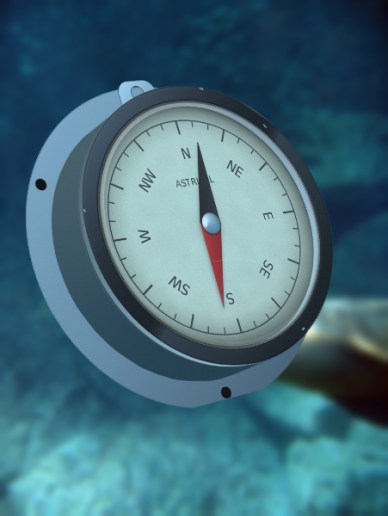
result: 190 °
